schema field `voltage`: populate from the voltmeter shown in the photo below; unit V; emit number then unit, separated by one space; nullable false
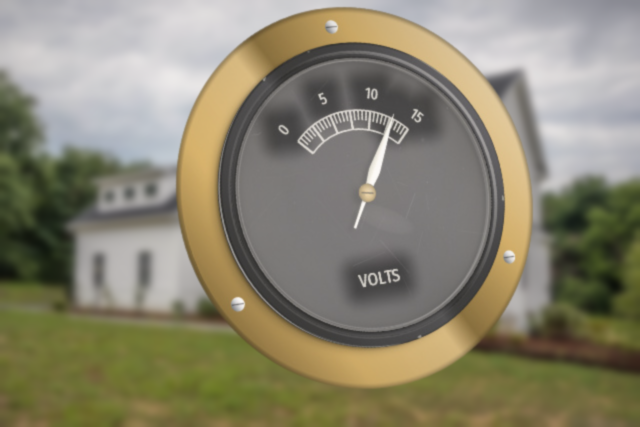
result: 12.5 V
